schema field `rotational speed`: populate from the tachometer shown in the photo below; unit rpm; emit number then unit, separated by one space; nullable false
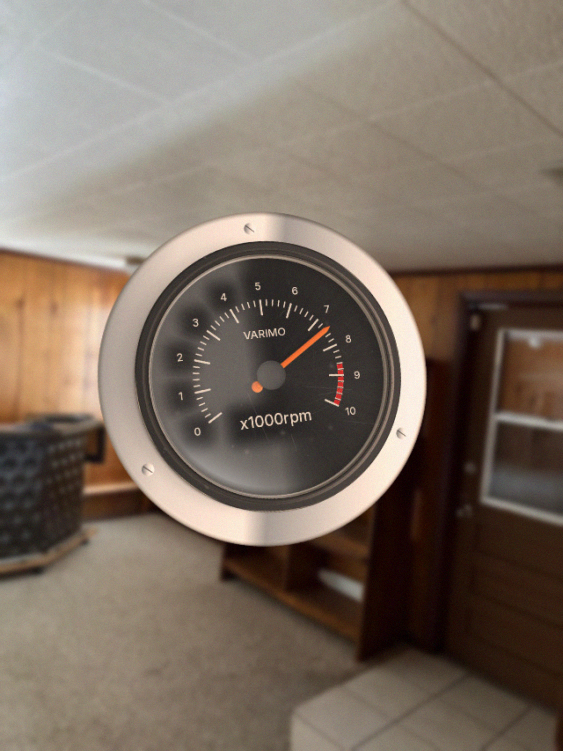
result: 7400 rpm
